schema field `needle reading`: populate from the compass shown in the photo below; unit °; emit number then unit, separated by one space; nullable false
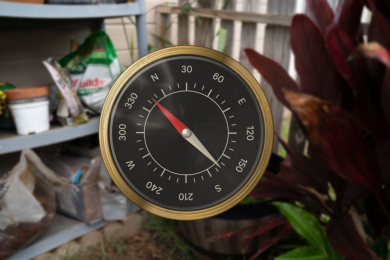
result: 345 °
